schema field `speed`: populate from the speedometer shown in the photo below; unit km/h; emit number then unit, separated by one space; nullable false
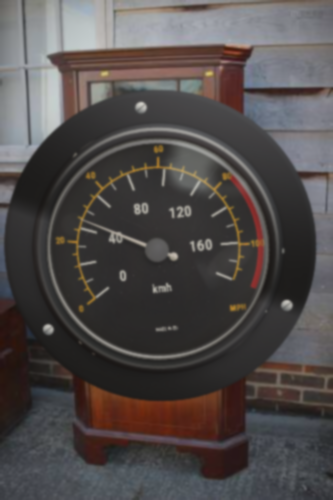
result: 45 km/h
